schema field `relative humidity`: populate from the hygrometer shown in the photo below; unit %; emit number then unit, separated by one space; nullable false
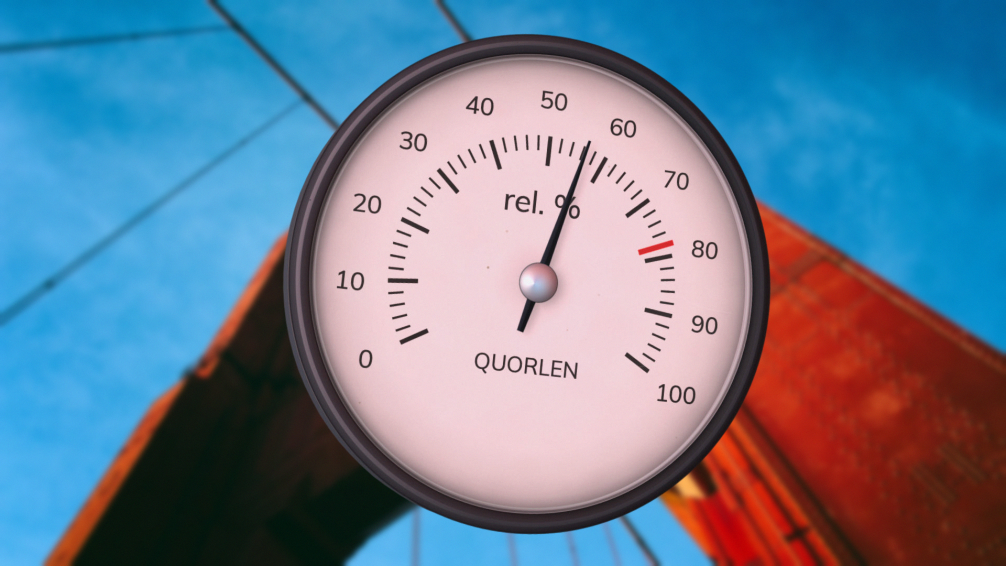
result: 56 %
